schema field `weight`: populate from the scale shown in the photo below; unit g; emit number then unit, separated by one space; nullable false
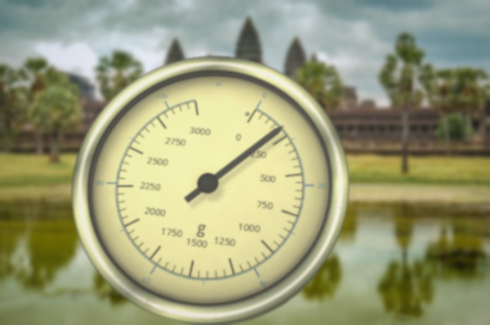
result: 200 g
